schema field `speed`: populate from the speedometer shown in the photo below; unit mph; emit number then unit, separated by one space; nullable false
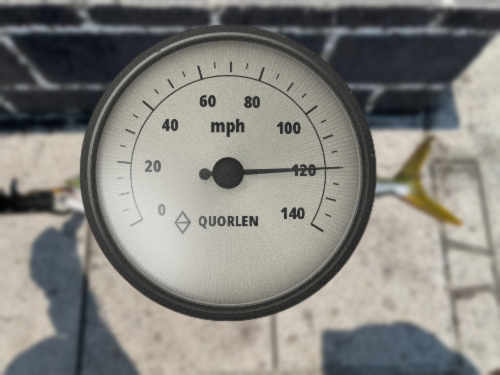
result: 120 mph
